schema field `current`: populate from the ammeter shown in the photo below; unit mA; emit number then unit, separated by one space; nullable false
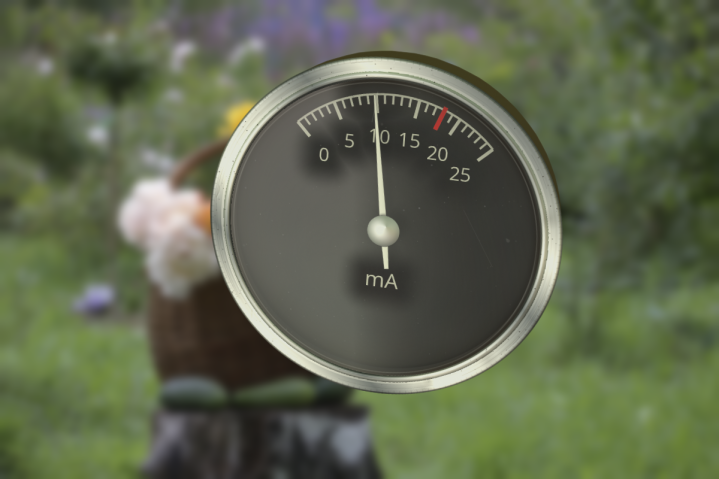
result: 10 mA
